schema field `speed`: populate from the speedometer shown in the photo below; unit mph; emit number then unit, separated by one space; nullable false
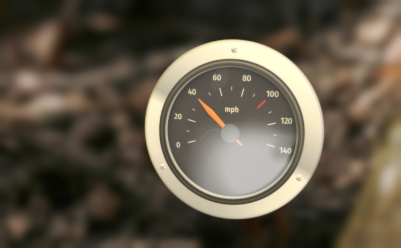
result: 40 mph
